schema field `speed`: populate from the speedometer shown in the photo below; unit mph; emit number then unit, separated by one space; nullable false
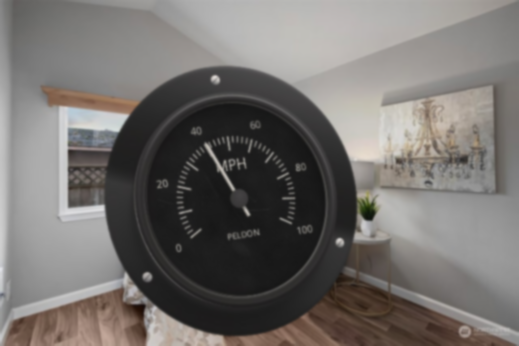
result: 40 mph
